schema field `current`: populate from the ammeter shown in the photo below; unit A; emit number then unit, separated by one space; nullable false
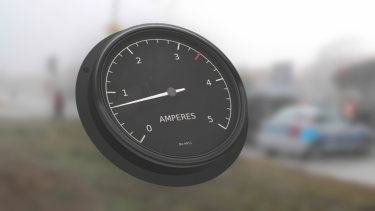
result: 0.7 A
